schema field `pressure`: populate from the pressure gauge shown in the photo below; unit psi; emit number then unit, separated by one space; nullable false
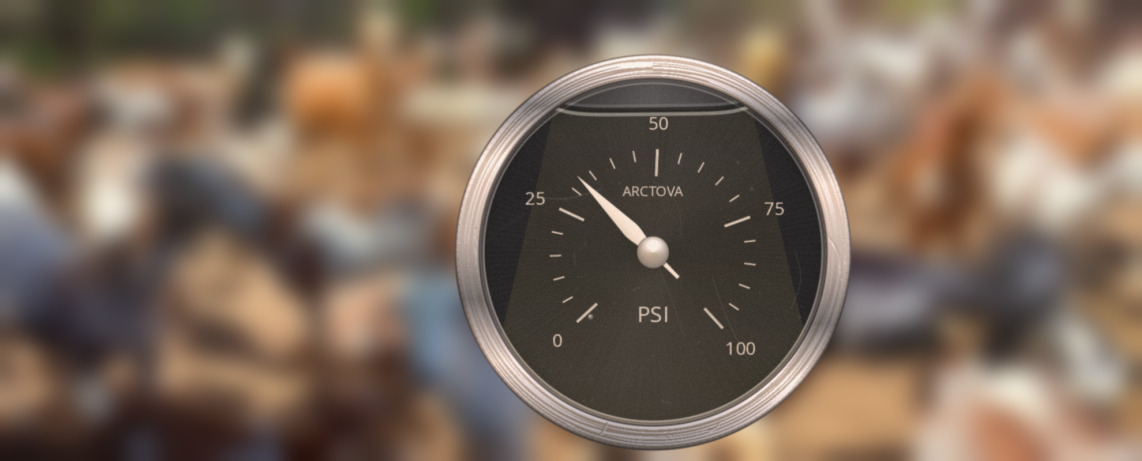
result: 32.5 psi
